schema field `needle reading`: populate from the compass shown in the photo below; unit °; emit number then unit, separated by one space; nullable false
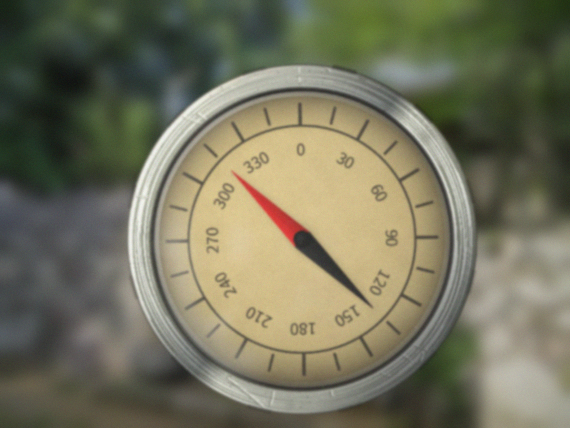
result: 315 °
